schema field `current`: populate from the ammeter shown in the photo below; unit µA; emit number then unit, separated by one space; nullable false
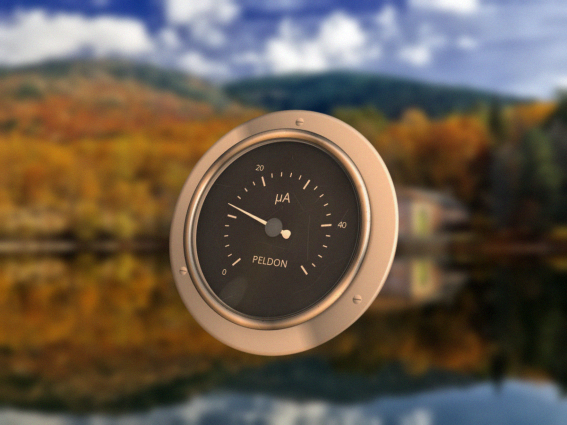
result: 12 µA
